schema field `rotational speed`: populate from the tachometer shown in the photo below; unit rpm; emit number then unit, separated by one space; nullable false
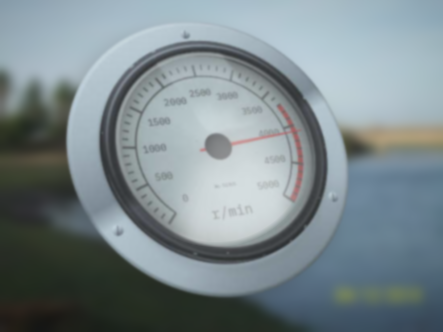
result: 4100 rpm
